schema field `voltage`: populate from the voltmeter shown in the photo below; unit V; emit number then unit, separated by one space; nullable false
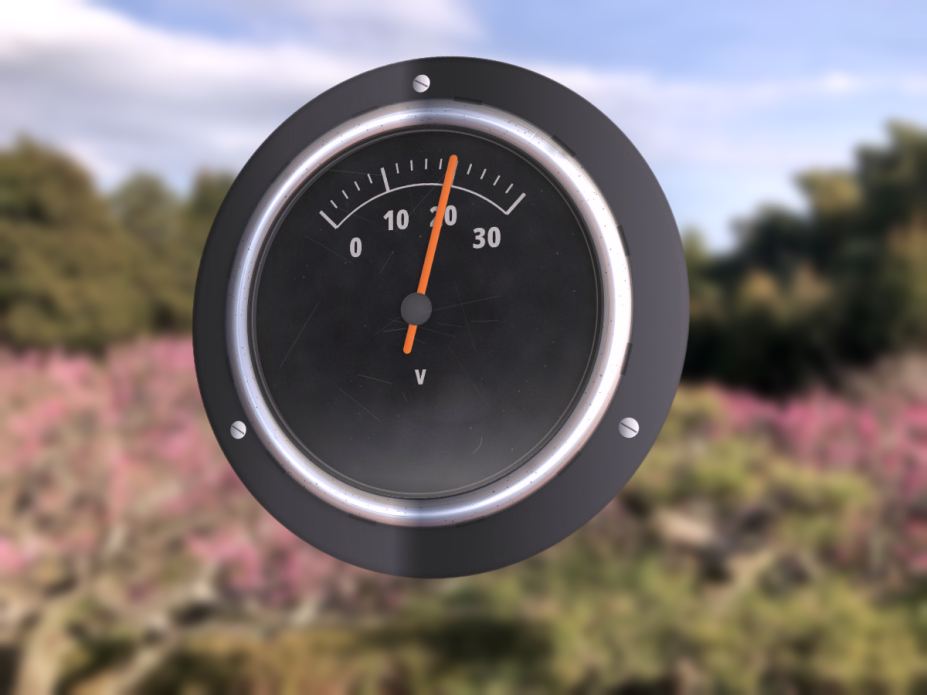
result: 20 V
